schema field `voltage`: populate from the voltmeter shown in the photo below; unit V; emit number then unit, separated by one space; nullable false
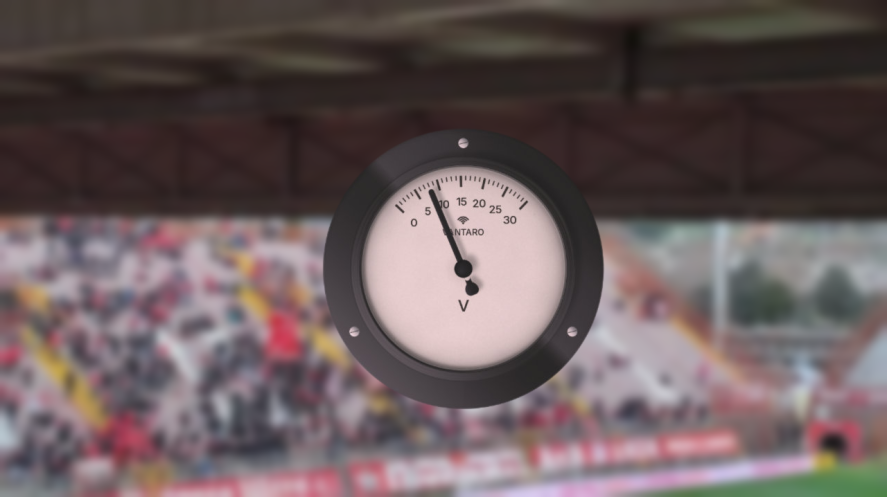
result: 8 V
